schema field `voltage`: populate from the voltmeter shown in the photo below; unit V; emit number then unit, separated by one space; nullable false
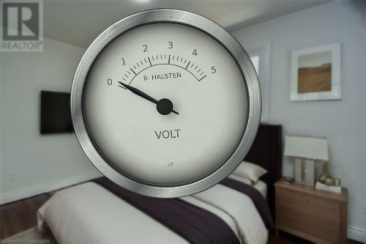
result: 0.2 V
